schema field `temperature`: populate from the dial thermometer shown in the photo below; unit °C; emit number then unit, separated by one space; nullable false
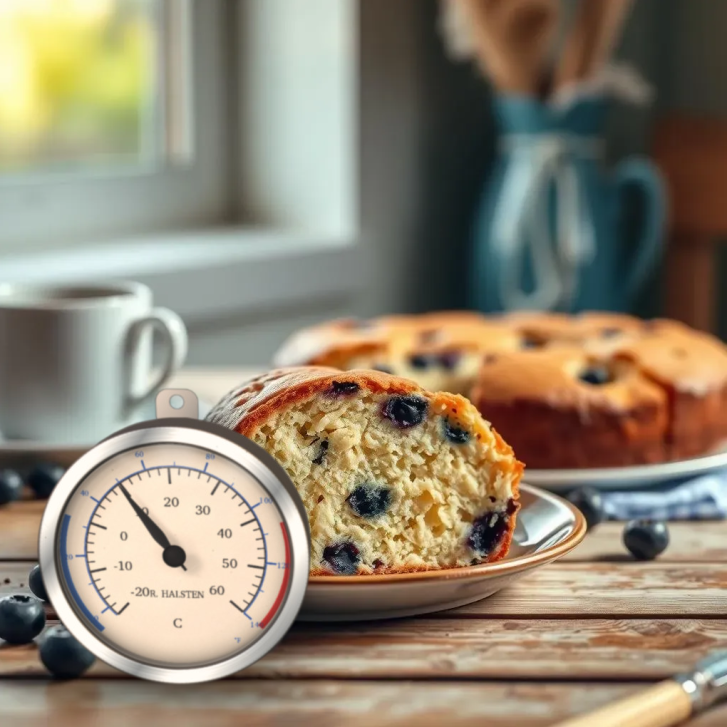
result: 10 °C
